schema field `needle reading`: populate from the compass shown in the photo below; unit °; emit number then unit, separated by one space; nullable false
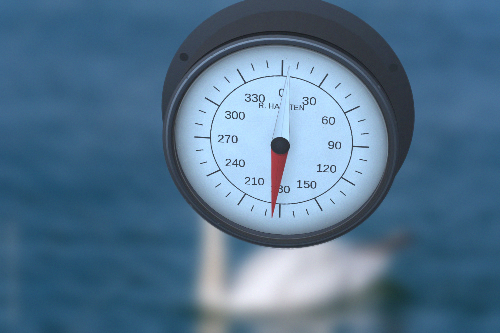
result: 185 °
